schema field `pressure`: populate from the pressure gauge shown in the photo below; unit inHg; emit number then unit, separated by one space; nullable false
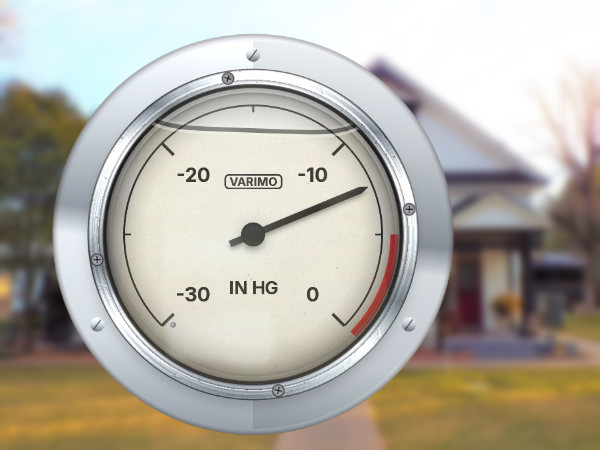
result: -7.5 inHg
